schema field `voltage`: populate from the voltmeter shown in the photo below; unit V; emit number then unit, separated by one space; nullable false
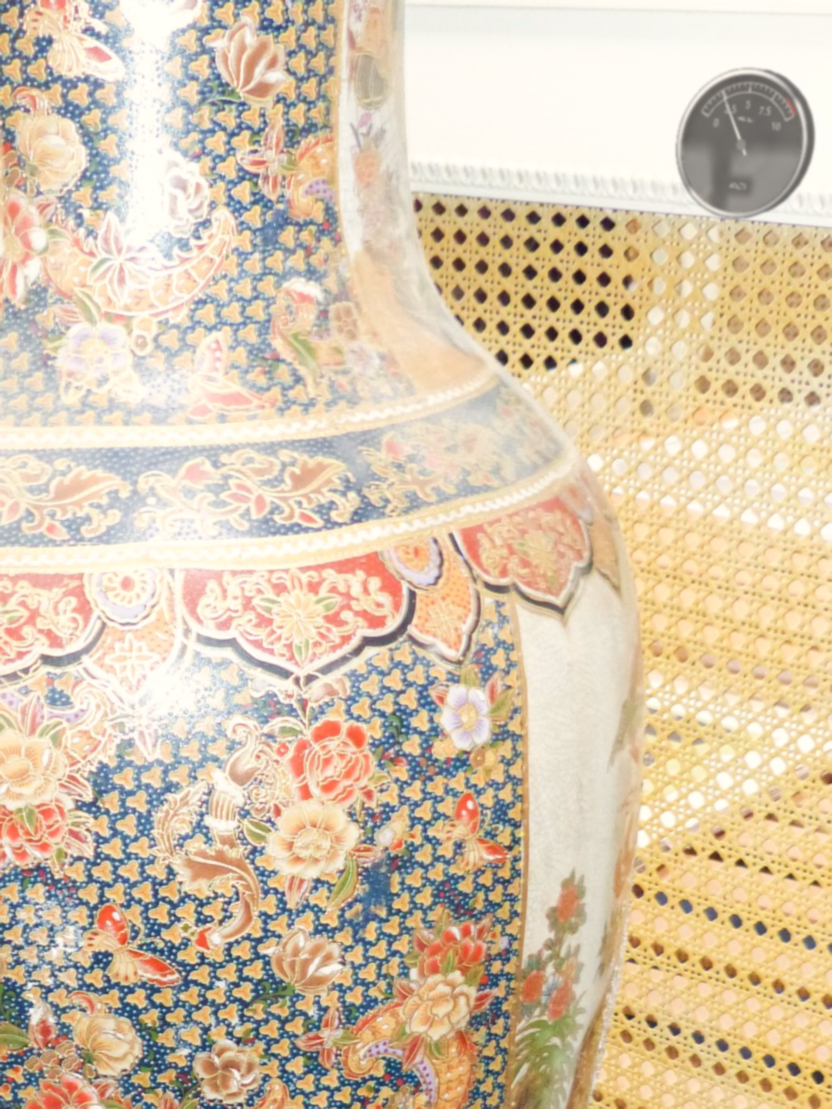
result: 2.5 V
